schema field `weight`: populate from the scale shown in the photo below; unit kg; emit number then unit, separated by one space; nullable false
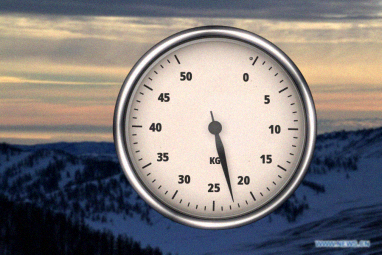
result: 22.5 kg
